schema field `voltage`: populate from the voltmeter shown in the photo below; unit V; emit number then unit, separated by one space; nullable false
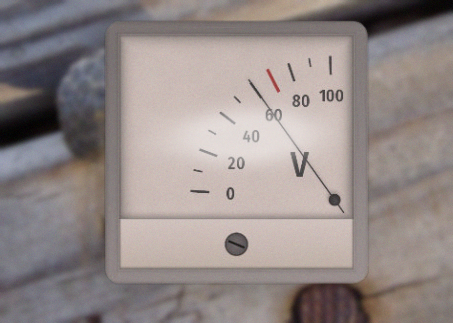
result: 60 V
